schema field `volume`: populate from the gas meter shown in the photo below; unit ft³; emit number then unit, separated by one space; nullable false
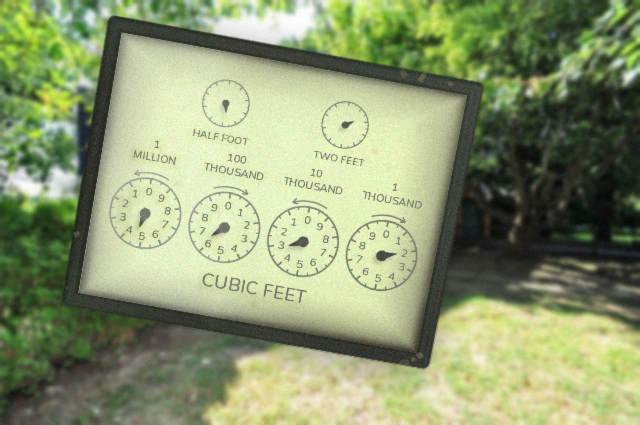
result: 463200 ft³
